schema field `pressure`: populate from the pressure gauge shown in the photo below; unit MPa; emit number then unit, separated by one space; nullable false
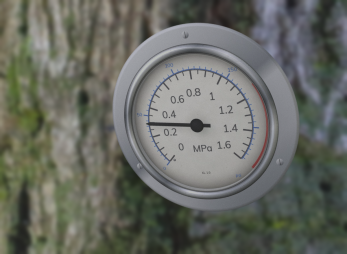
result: 0.3 MPa
